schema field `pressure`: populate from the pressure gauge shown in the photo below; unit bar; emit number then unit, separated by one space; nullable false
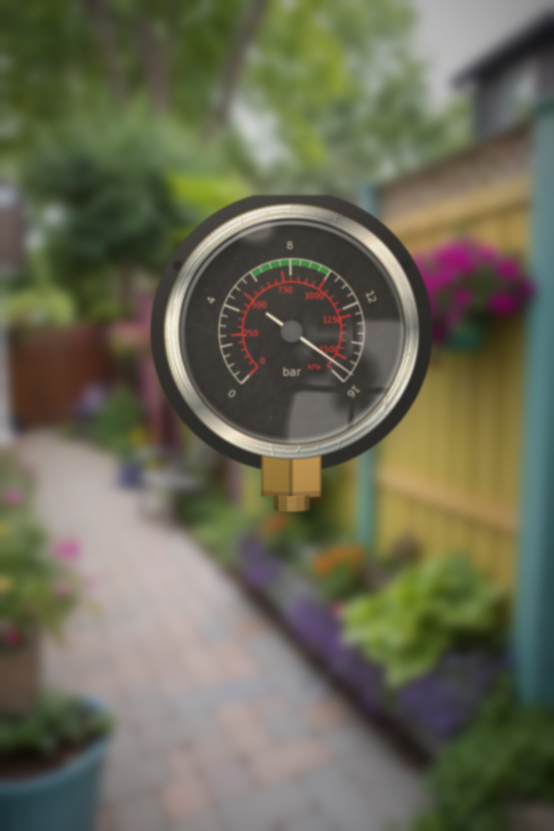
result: 15.5 bar
